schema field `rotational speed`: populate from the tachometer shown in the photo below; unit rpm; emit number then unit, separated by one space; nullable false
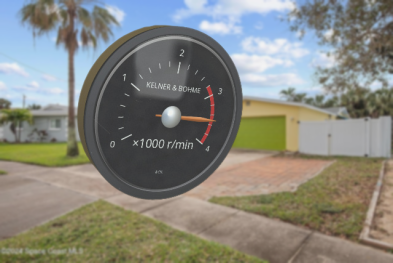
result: 3500 rpm
